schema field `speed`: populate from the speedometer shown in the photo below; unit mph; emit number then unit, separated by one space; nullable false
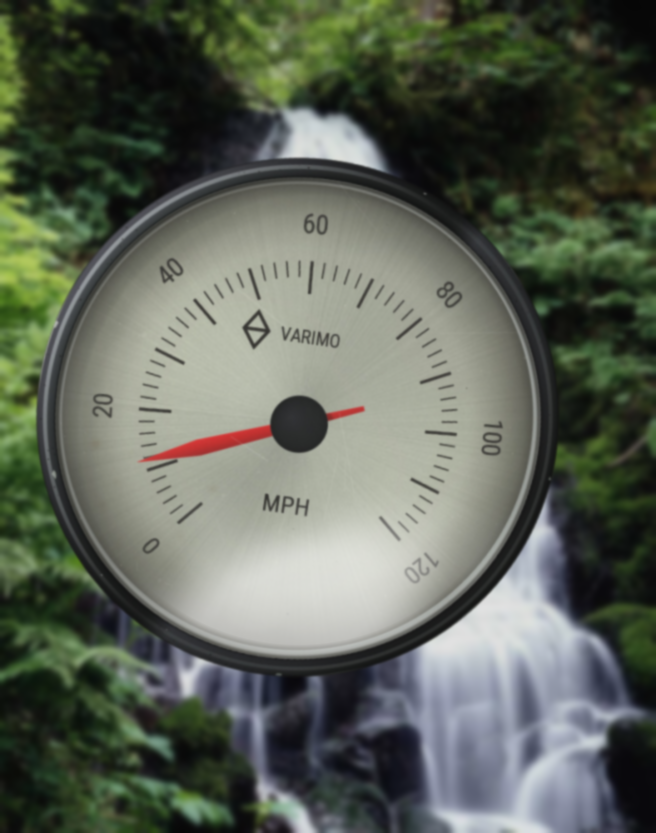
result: 12 mph
